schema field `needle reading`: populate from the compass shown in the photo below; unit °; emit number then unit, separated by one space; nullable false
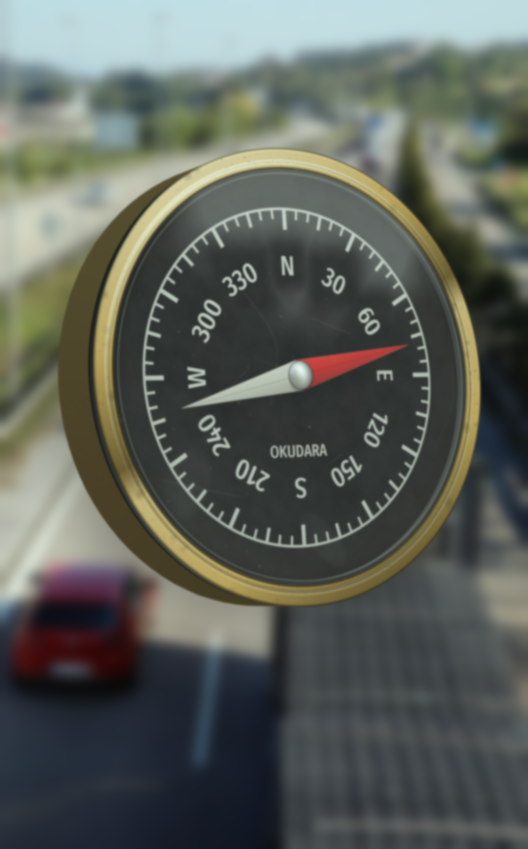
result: 77.5 °
